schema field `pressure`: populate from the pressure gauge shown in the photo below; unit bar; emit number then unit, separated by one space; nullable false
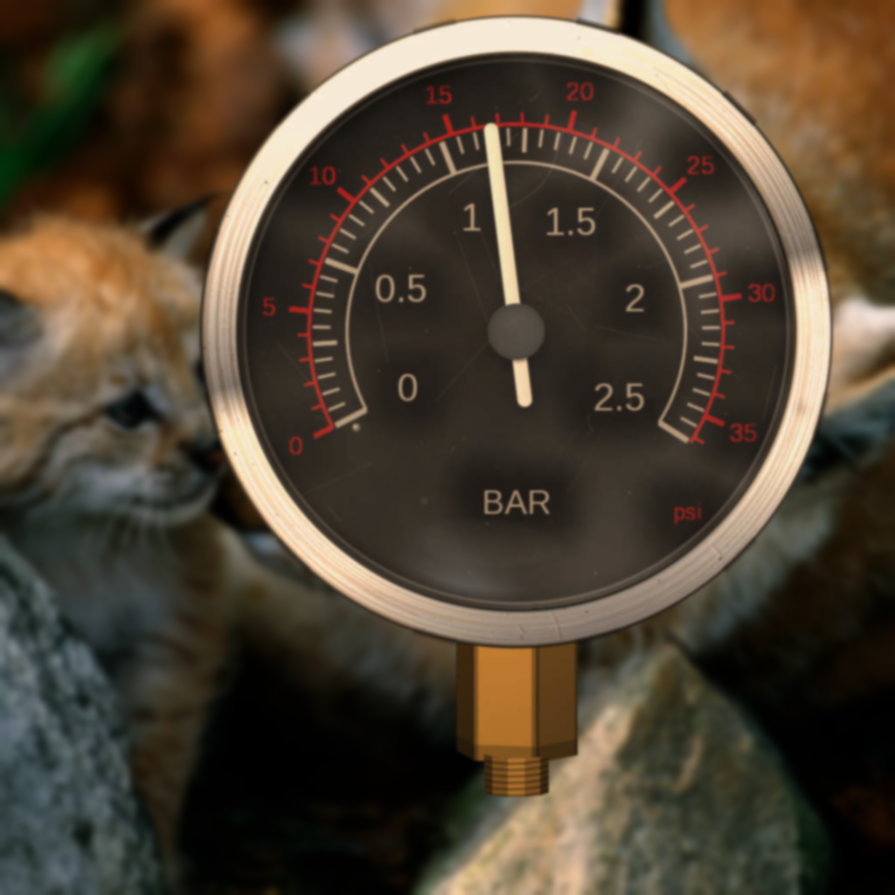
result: 1.15 bar
